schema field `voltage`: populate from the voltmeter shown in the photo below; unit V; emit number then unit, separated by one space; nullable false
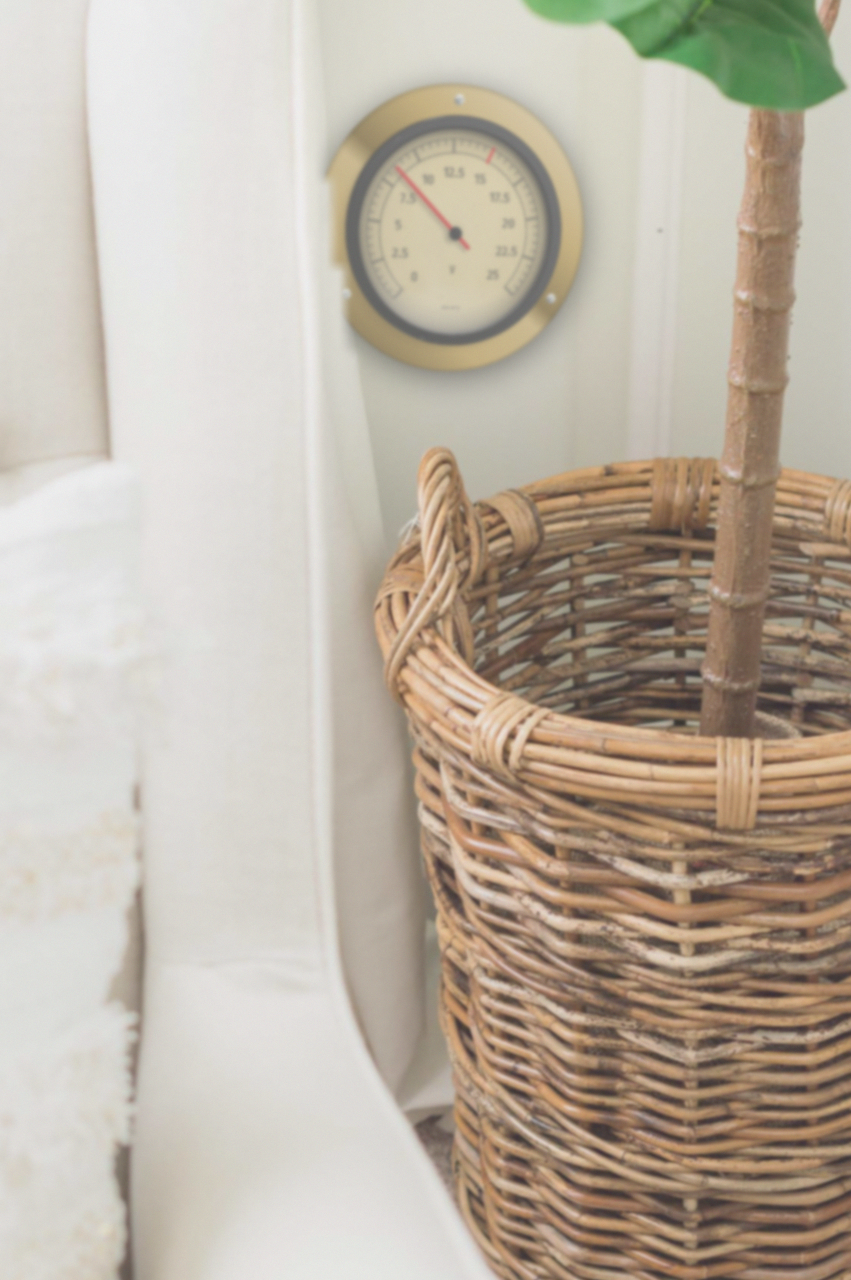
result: 8.5 V
